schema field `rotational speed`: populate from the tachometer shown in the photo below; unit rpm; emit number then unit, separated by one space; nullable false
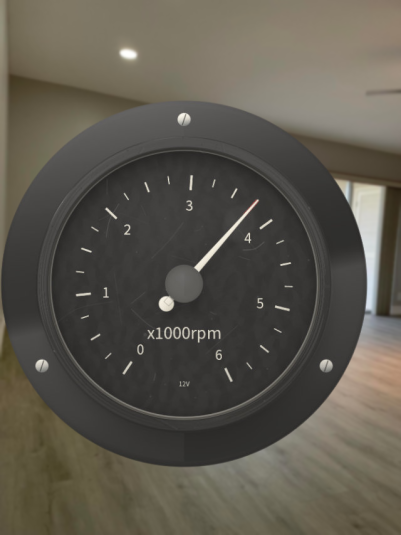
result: 3750 rpm
